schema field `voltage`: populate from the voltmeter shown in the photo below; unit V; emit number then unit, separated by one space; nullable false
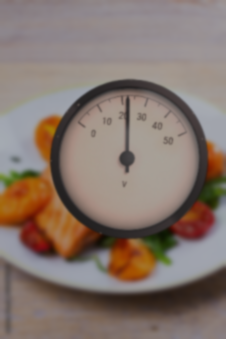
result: 22.5 V
